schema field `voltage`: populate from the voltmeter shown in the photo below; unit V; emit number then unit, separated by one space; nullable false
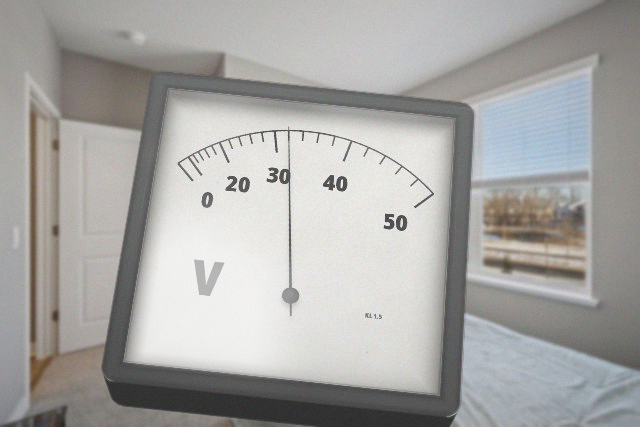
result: 32 V
